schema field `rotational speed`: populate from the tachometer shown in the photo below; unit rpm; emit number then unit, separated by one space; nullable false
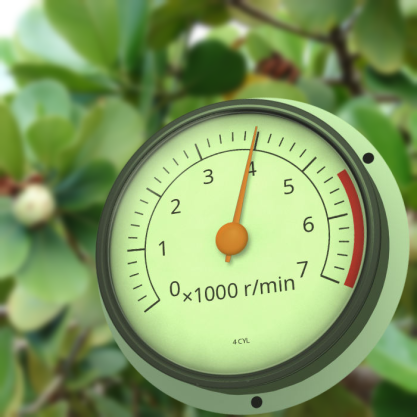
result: 4000 rpm
